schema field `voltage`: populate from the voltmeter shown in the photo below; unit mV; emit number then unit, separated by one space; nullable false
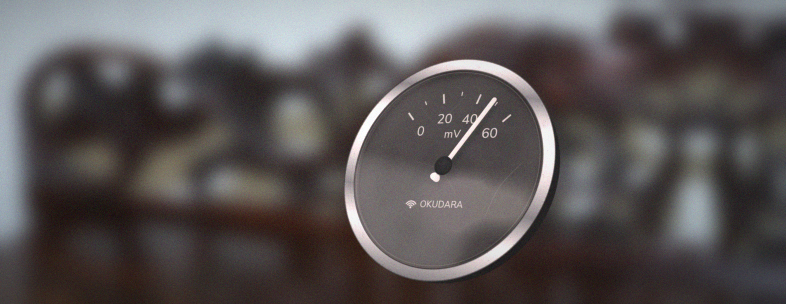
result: 50 mV
